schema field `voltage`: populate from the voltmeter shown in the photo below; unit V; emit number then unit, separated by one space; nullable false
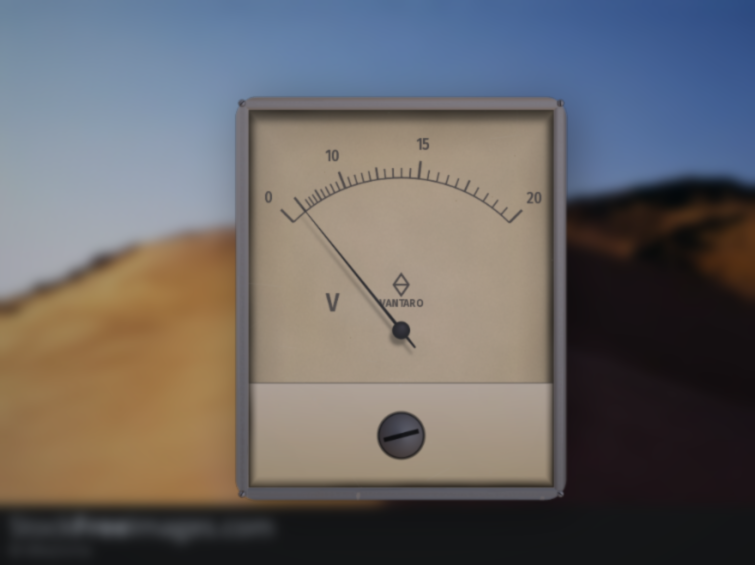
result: 5 V
